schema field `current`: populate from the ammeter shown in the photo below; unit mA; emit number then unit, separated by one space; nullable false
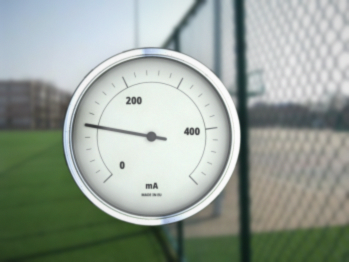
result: 100 mA
